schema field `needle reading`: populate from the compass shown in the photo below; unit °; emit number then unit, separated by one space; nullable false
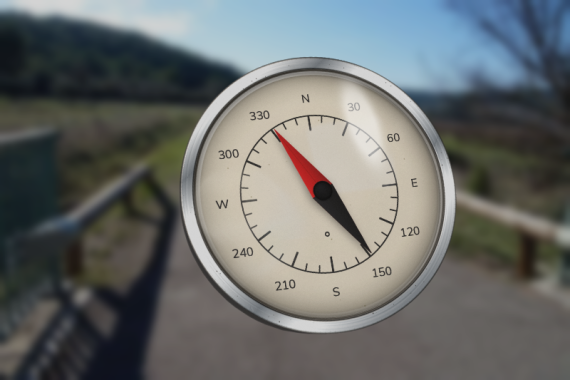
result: 330 °
